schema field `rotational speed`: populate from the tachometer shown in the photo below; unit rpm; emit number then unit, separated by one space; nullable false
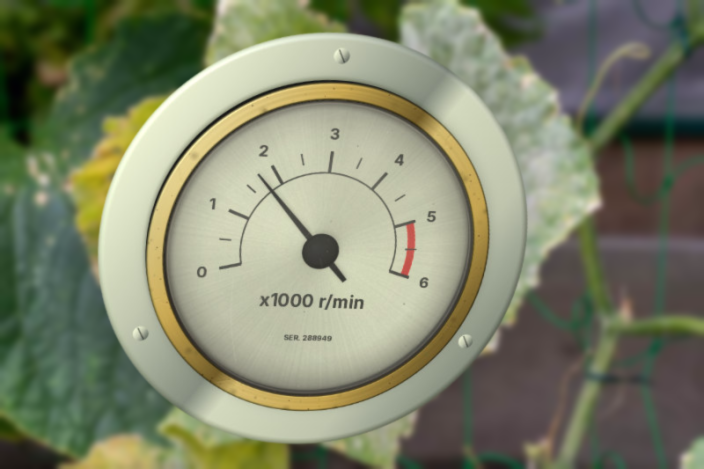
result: 1750 rpm
